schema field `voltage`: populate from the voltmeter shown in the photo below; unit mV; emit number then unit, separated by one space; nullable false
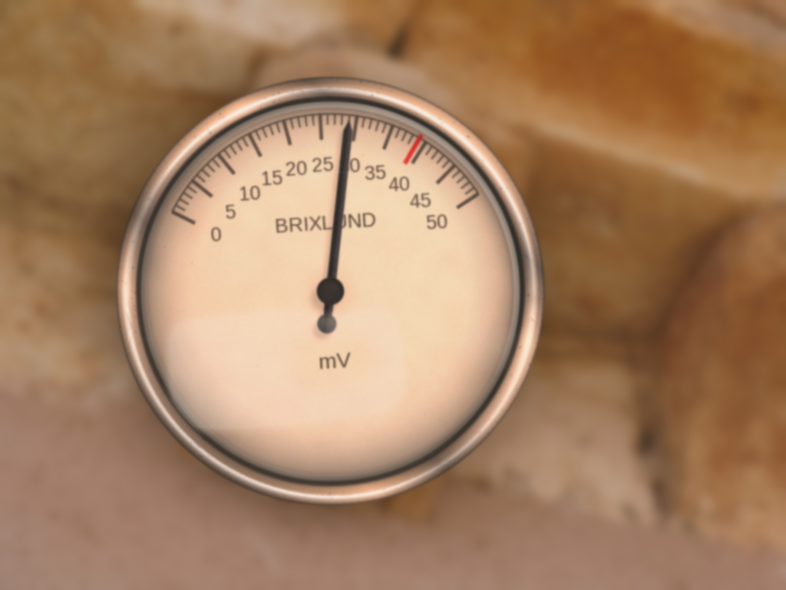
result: 29 mV
